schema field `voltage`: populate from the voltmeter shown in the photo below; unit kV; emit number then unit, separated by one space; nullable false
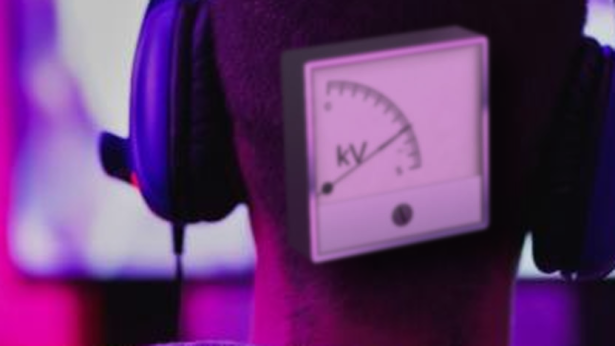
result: 3.5 kV
